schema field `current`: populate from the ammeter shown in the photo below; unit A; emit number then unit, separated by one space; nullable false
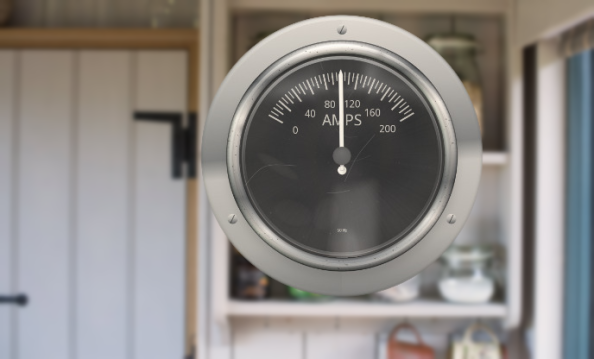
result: 100 A
